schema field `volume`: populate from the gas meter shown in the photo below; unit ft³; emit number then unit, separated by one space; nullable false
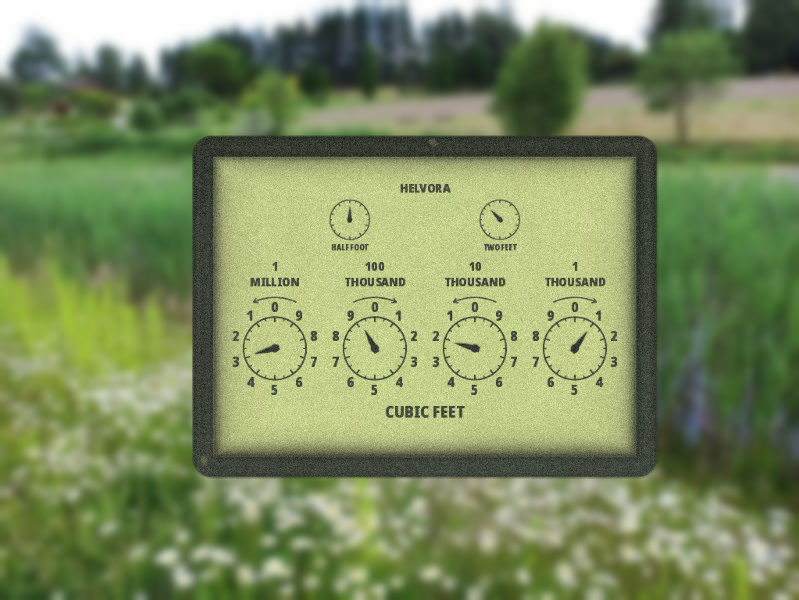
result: 292100 ft³
